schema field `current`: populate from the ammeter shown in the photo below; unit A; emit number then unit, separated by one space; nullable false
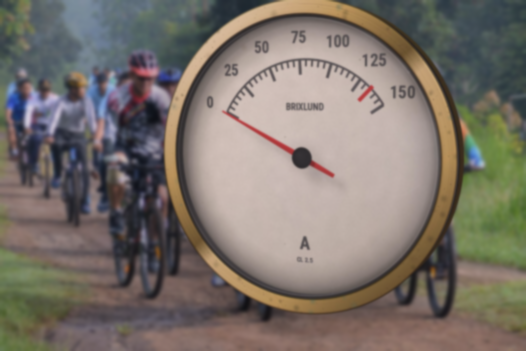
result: 0 A
